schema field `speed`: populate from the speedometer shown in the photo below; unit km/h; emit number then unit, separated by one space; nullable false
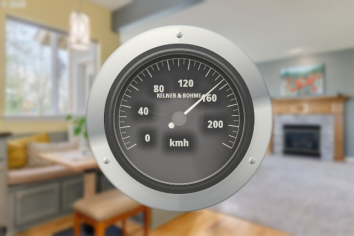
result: 155 km/h
